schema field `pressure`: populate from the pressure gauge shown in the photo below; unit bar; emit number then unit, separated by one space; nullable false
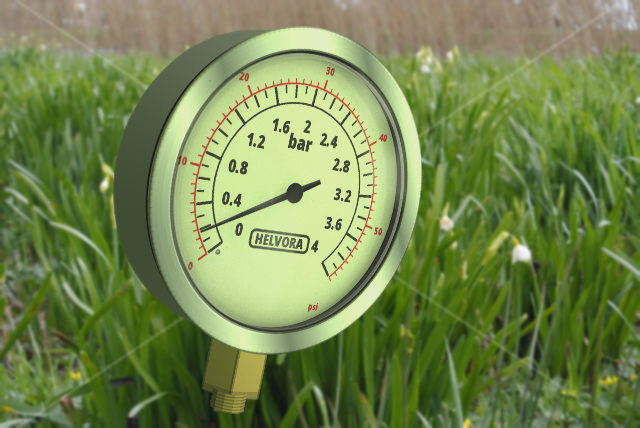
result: 0.2 bar
